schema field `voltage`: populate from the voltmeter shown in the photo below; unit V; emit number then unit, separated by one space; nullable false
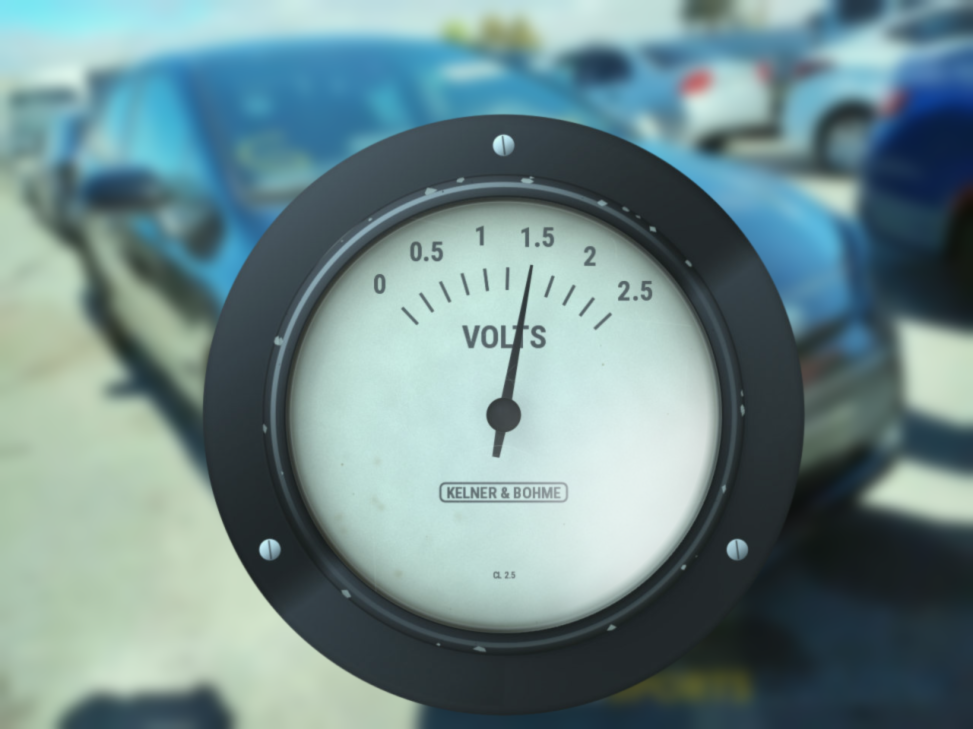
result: 1.5 V
